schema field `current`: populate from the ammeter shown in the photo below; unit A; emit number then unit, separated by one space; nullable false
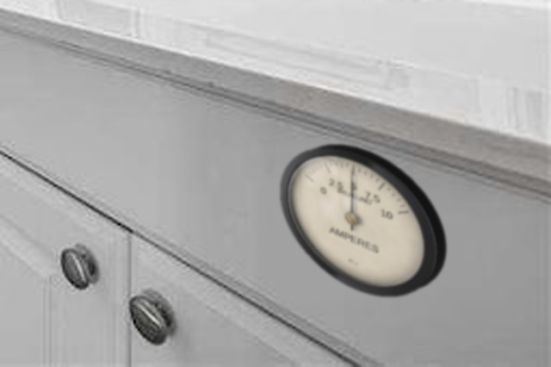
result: 5 A
